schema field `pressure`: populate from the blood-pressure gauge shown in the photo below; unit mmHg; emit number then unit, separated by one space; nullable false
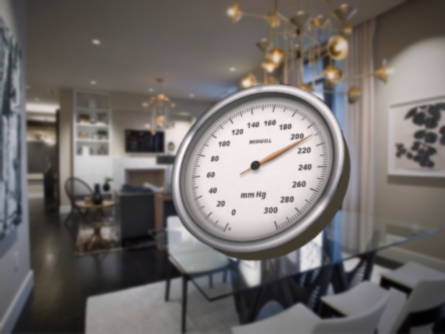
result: 210 mmHg
